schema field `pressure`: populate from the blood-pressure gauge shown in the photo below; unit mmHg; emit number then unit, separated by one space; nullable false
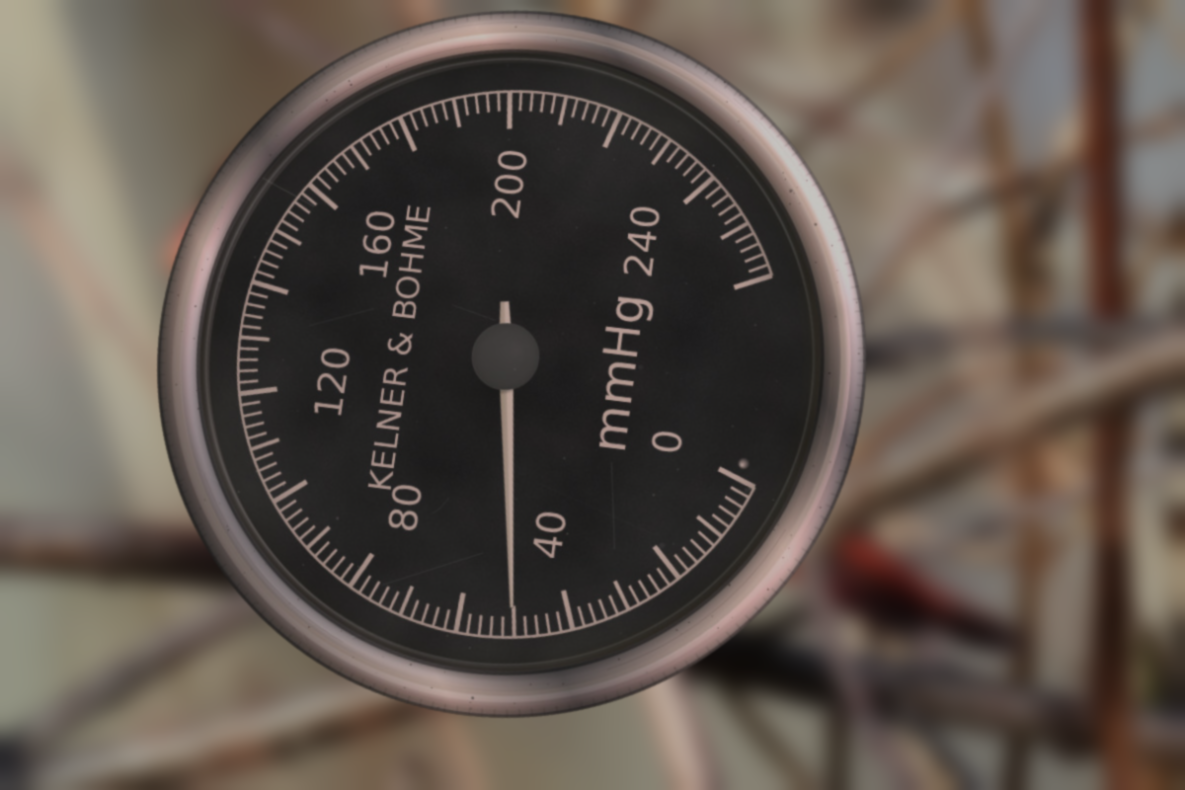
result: 50 mmHg
